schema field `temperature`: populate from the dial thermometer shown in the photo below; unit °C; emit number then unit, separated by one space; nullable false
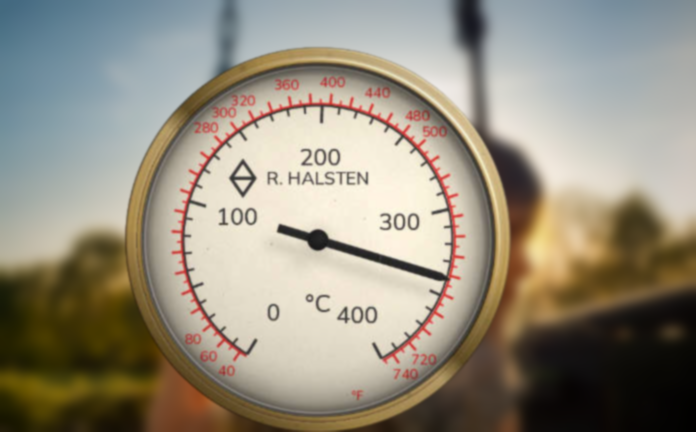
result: 340 °C
